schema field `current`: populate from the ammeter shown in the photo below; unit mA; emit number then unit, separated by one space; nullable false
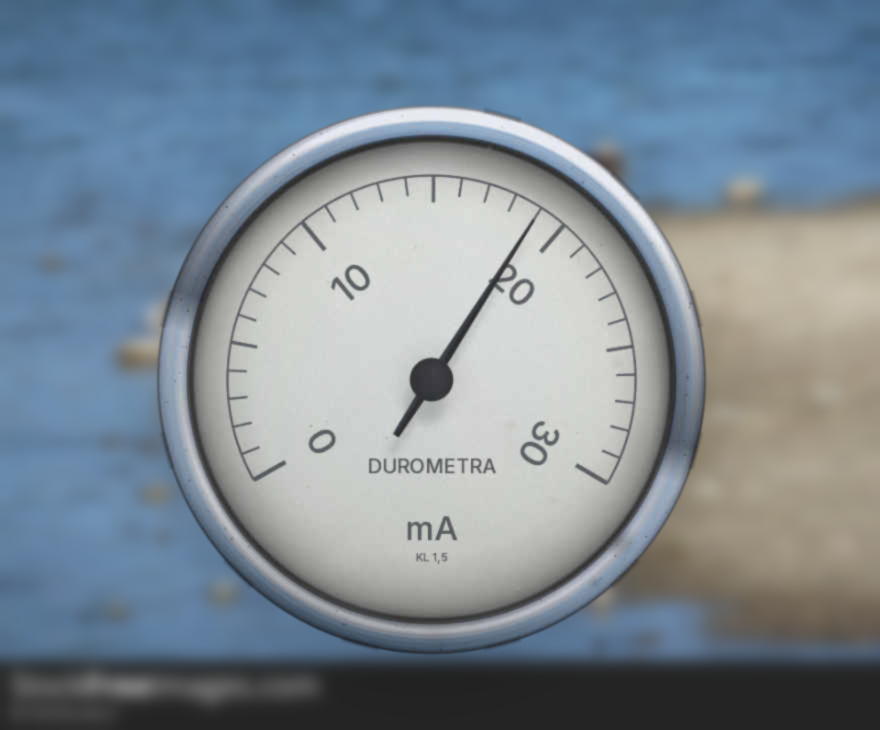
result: 19 mA
